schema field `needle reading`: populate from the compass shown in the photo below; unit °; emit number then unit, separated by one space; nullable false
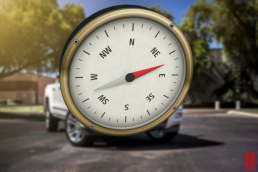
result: 70 °
